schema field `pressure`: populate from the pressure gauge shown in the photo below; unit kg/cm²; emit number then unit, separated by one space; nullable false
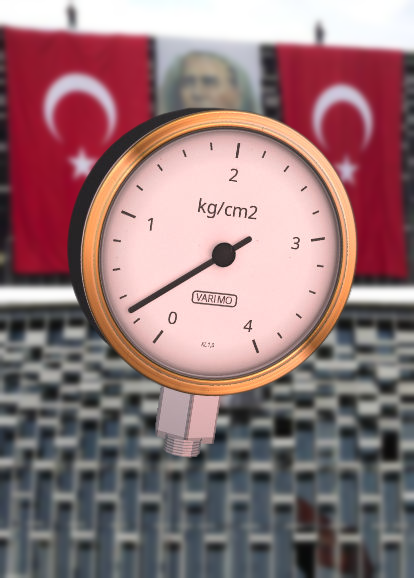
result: 0.3 kg/cm²
